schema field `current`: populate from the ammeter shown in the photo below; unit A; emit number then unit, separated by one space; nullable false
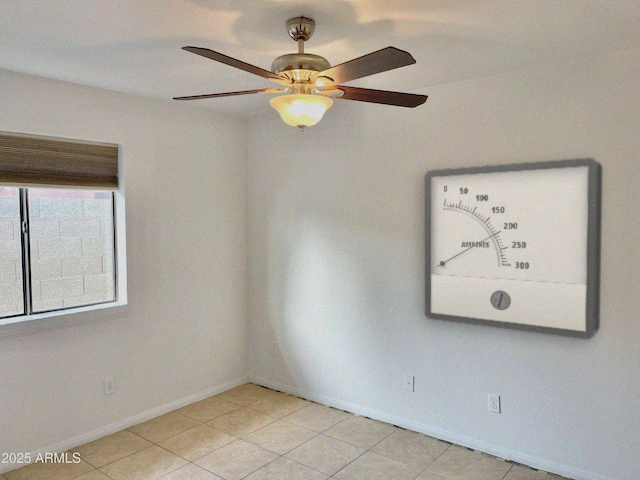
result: 200 A
